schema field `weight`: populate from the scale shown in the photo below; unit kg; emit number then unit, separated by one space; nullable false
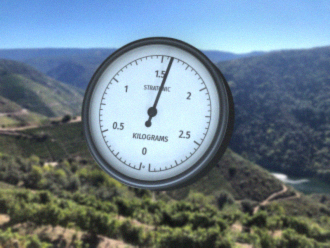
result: 1.6 kg
